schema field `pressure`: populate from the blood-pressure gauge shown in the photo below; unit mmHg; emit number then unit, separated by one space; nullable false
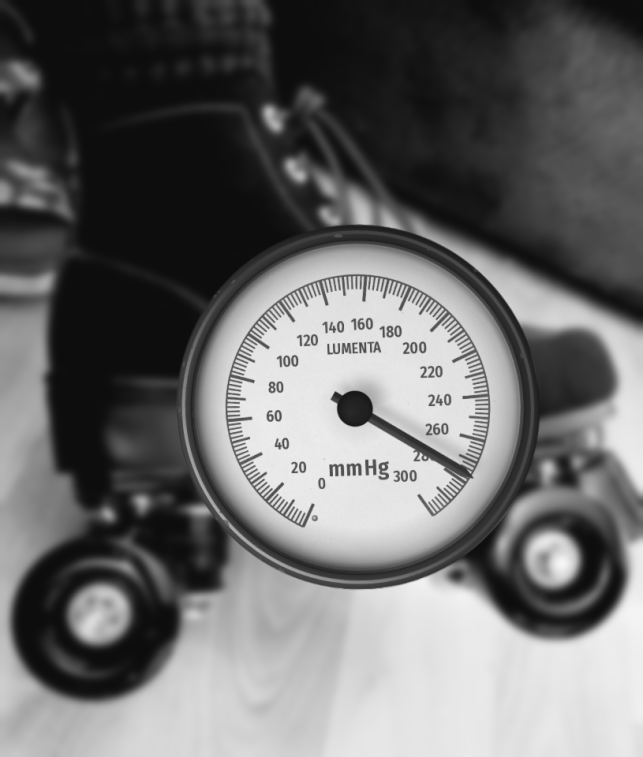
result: 276 mmHg
